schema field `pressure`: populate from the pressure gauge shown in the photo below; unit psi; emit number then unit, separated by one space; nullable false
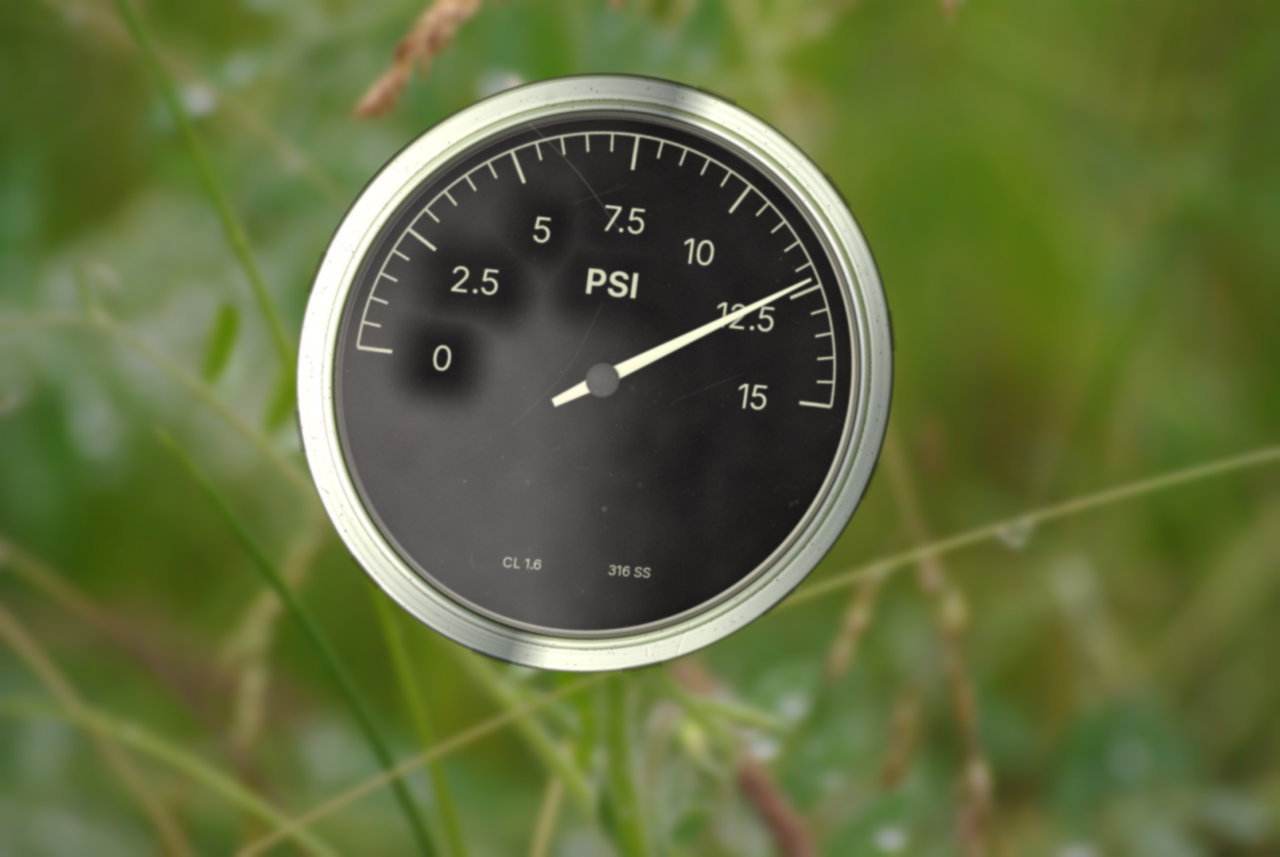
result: 12.25 psi
